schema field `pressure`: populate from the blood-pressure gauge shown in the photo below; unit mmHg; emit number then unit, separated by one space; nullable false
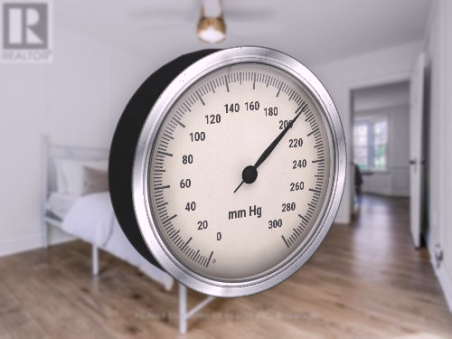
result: 200 mmHg
